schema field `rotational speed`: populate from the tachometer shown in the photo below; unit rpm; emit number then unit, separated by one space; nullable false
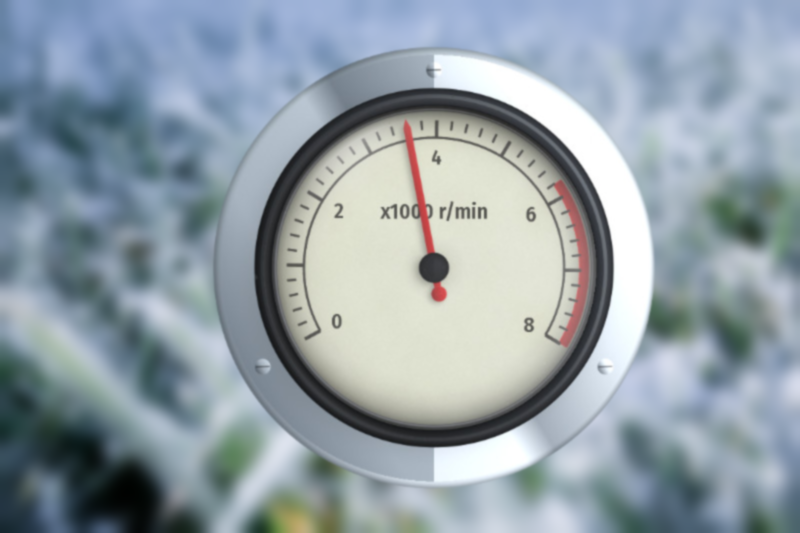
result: 3600 rpm
